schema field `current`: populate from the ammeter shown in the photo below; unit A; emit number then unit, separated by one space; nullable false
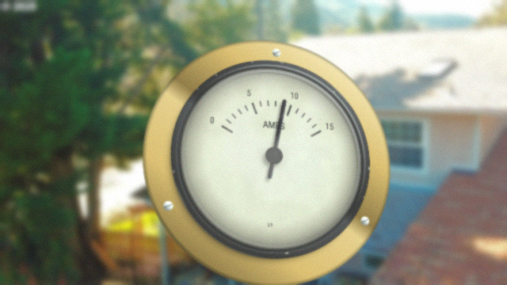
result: 9 A
